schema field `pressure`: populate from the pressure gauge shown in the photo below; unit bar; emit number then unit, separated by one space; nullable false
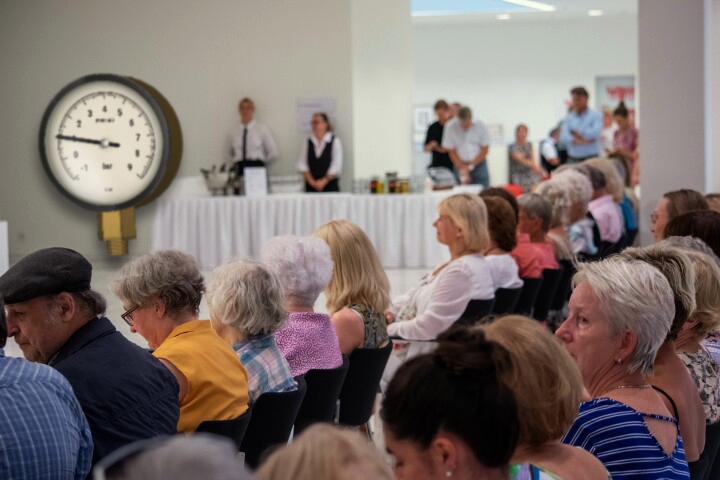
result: 1 bar
